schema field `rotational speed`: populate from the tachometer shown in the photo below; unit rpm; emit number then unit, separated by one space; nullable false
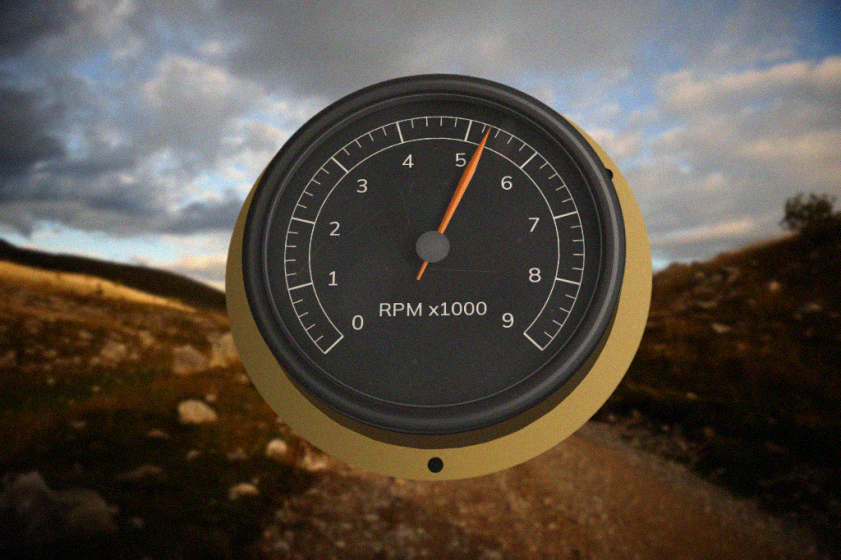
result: 5300 rpm
